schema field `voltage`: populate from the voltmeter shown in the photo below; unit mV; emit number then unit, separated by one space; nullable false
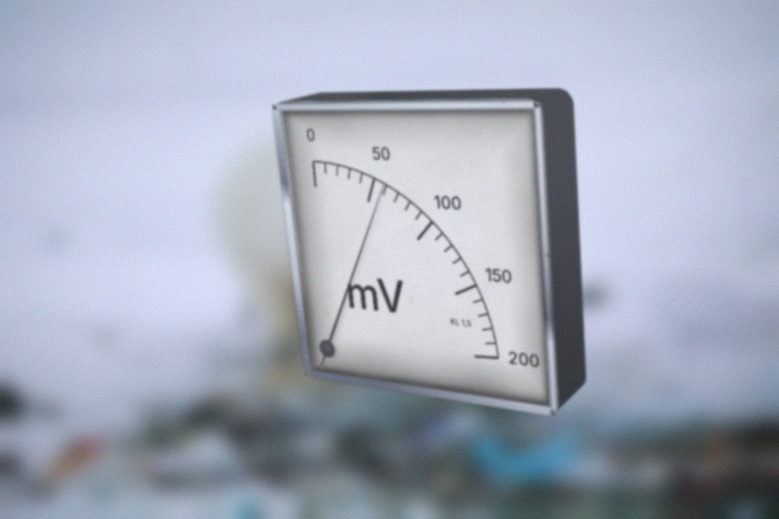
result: 60 mV
